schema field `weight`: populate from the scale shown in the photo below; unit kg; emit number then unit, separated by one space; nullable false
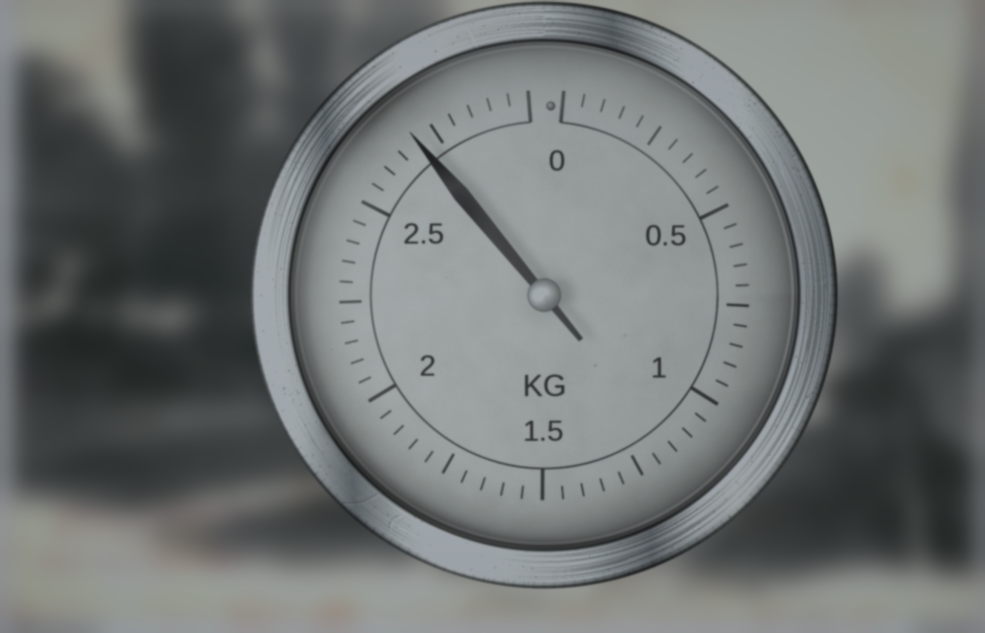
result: 2.7 kg
